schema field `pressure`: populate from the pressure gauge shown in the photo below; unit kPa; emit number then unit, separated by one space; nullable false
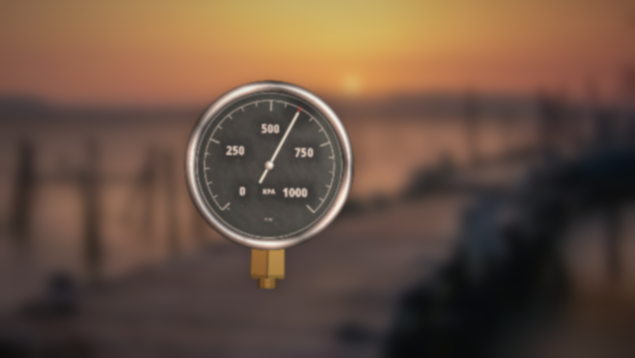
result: 600 kPa
